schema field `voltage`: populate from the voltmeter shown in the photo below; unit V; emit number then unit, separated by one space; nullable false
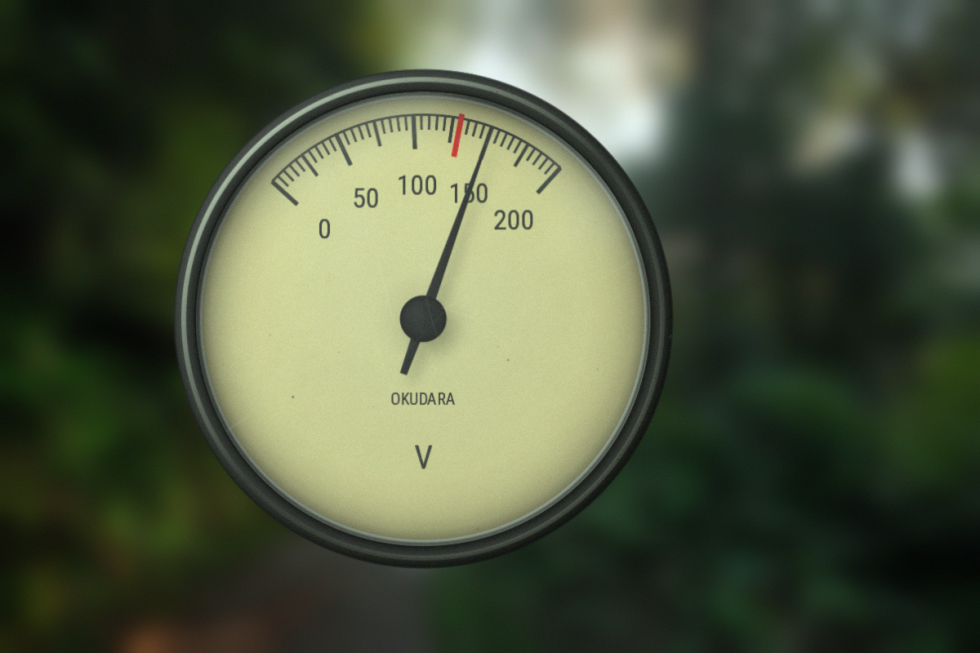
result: 150 V
